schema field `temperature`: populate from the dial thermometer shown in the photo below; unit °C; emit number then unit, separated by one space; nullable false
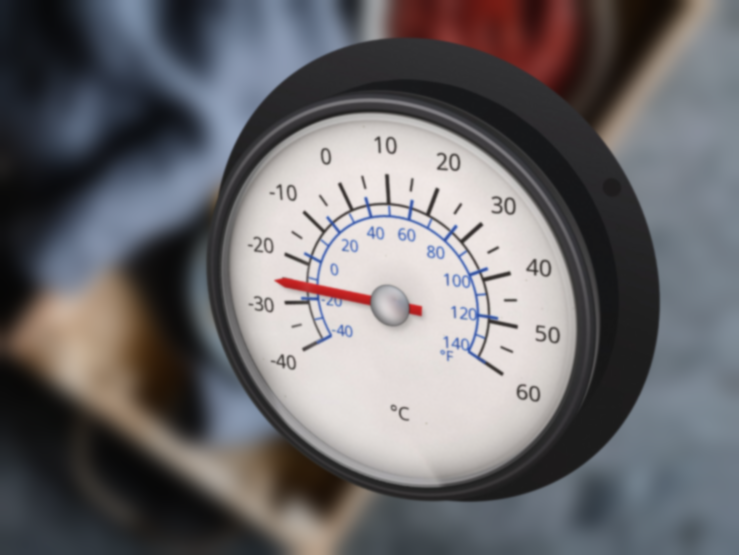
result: -25 °C
